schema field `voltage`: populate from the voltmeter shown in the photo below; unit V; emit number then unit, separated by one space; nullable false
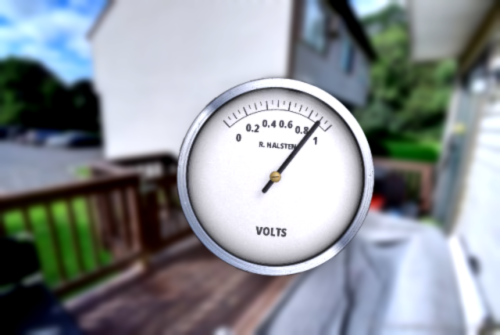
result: 0.9 V
